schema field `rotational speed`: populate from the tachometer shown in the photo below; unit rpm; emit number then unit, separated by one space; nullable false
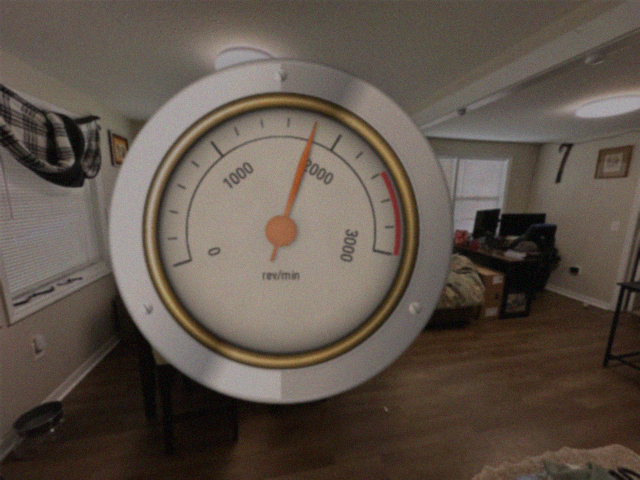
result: 1800 rpm
